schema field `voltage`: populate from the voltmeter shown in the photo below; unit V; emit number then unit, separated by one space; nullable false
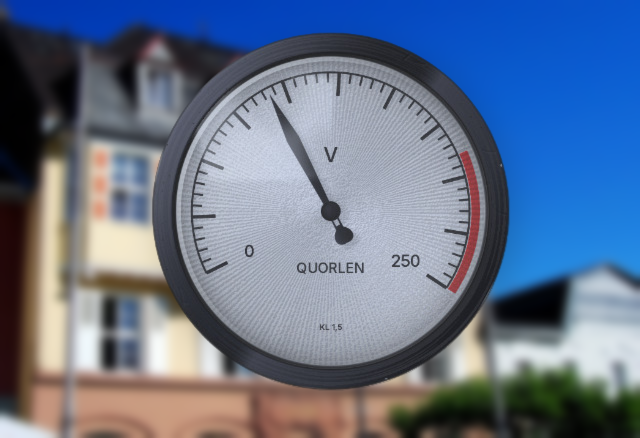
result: 92.5 V
